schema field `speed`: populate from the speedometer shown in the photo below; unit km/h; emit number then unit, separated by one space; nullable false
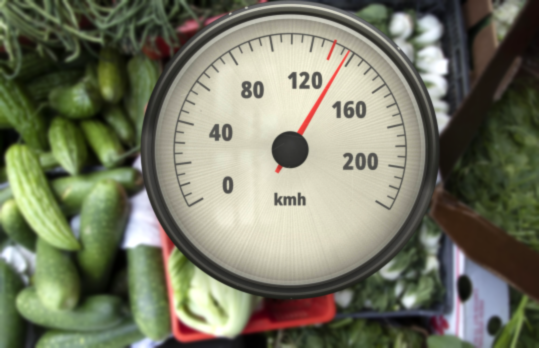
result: 137.5 km/h
